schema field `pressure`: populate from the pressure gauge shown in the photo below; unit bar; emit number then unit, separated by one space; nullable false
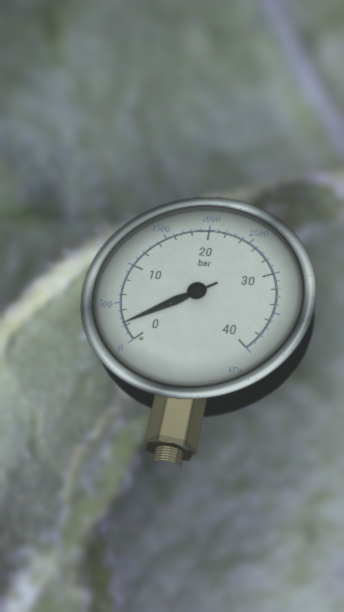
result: 2 bar
